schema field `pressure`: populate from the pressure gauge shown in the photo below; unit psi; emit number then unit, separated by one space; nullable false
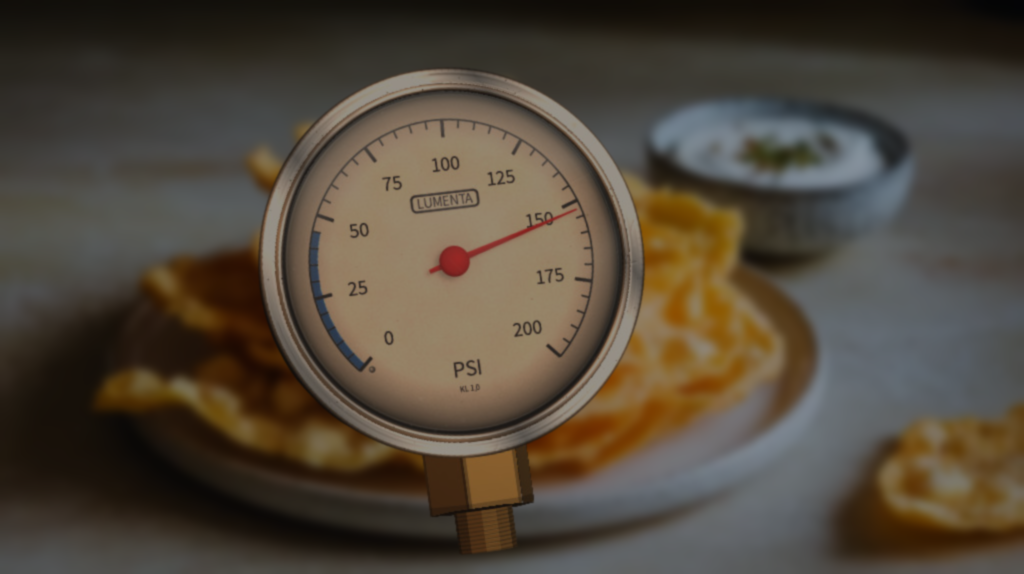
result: 152.5 psi
